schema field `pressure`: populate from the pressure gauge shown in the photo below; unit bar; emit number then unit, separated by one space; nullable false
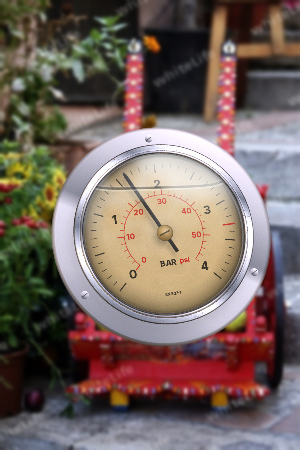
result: 1.6 bar
